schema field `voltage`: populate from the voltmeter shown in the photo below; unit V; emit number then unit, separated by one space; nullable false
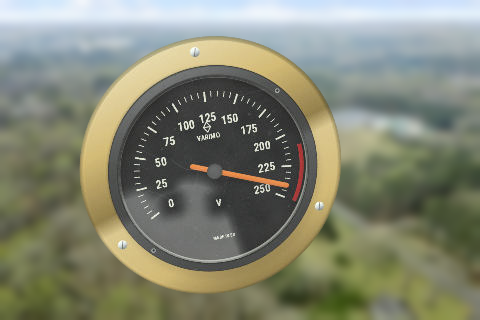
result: 240 V
